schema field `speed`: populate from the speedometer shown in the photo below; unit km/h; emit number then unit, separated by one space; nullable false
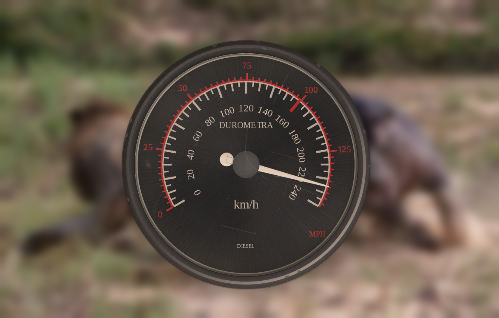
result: 225 km/h
